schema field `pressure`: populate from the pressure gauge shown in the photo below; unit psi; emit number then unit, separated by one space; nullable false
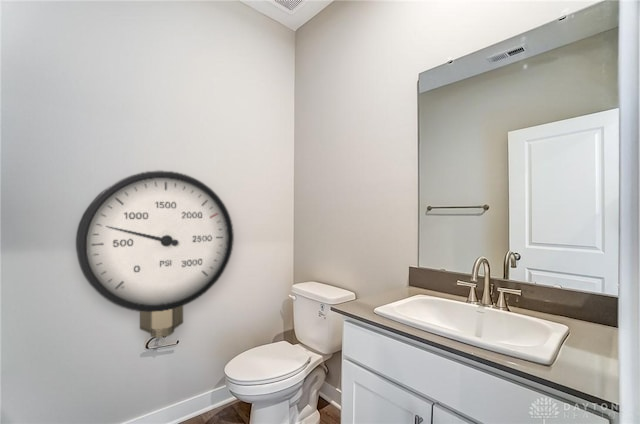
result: 700 psi
